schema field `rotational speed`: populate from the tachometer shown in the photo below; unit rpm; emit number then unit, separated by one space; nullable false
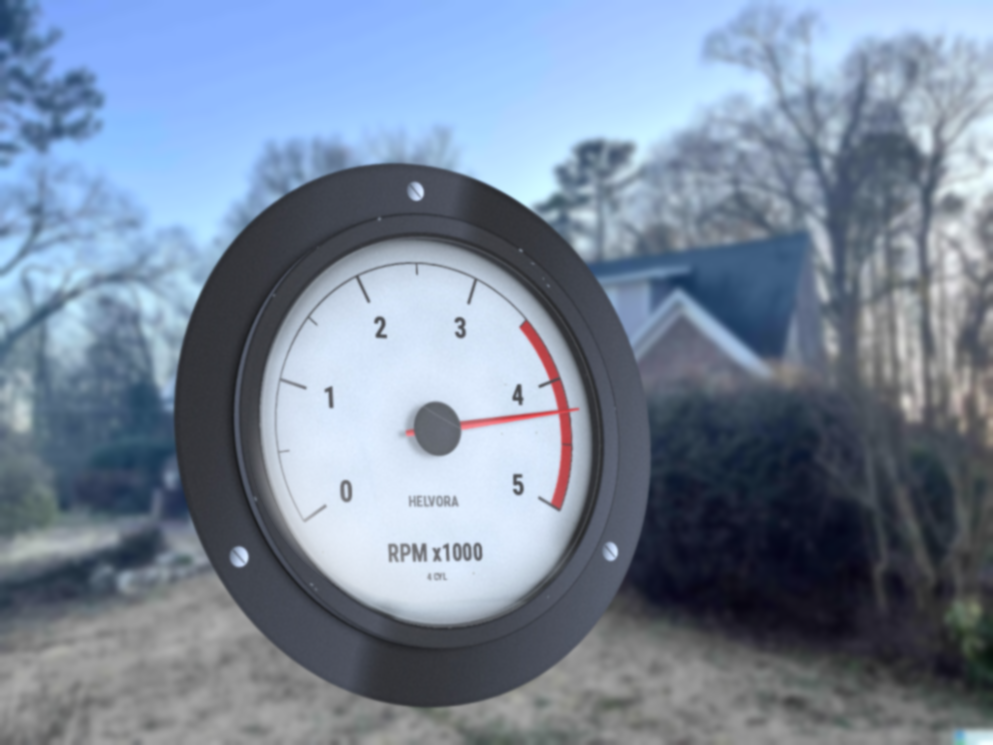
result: 4250 rpm
